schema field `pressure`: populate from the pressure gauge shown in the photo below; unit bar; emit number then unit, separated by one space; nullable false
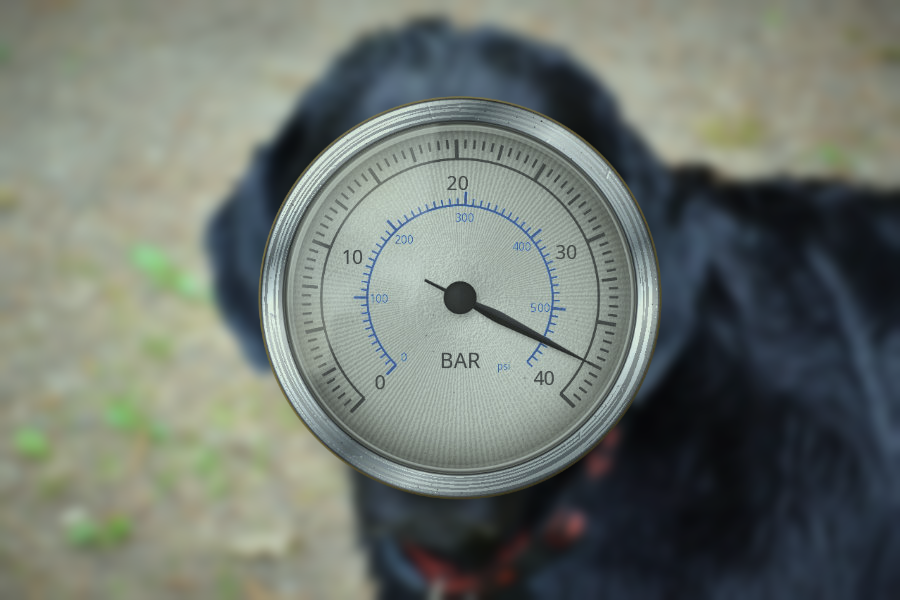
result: 37.5 bar
